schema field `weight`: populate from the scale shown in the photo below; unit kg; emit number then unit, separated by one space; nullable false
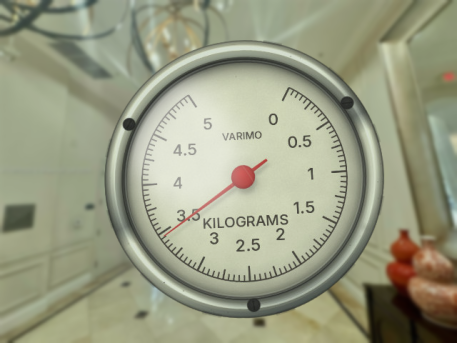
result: 3.45 kg
